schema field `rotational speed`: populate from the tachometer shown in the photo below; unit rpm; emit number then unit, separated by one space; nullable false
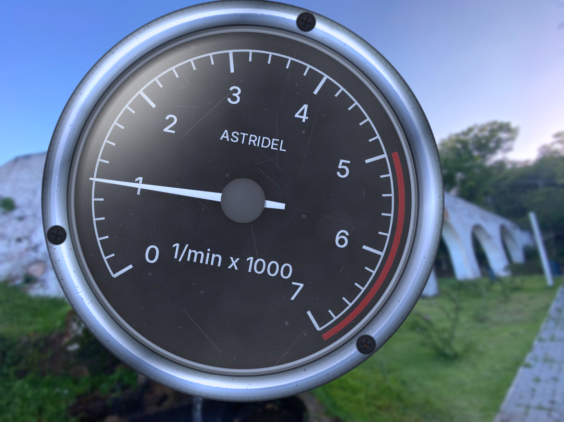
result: 1000 rpm
